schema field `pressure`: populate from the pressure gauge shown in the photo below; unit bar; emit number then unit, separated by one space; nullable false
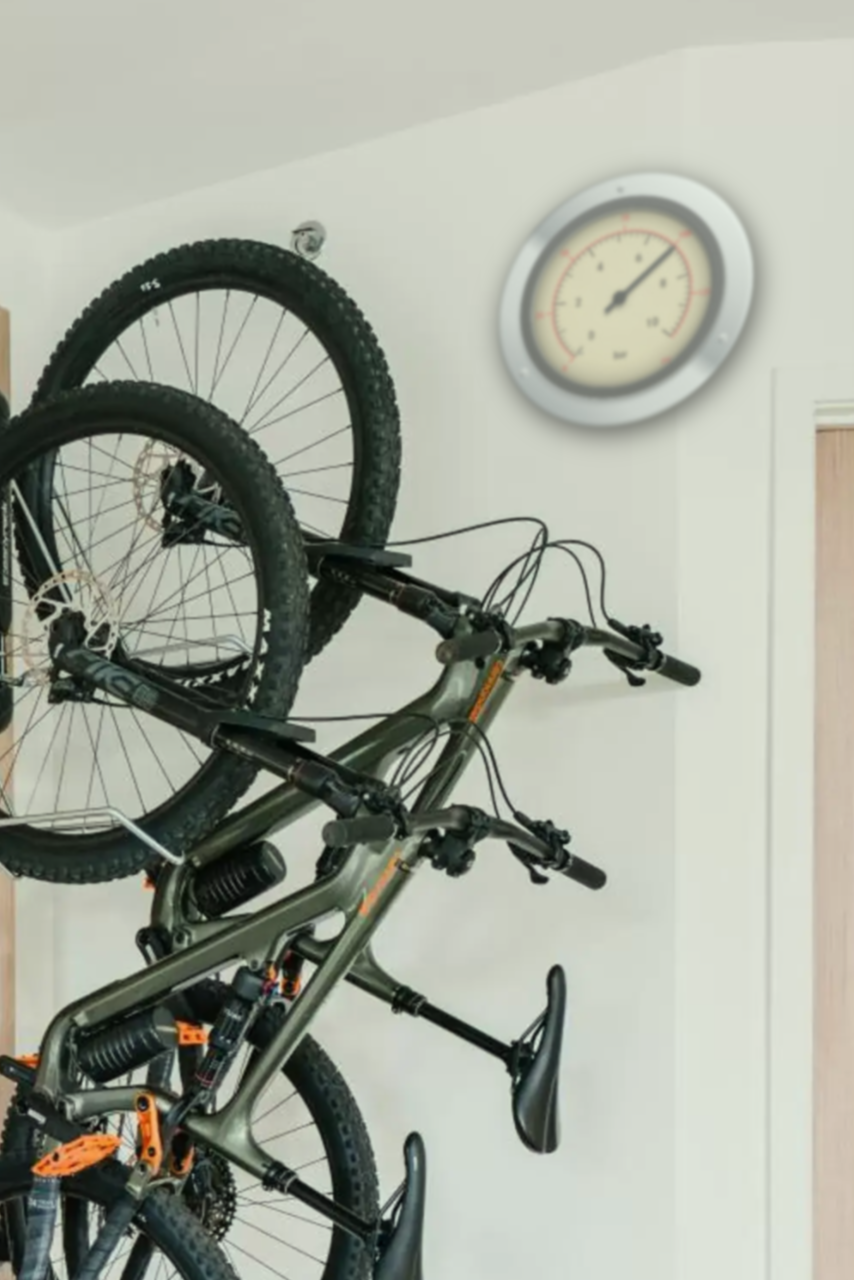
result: 7 bar
